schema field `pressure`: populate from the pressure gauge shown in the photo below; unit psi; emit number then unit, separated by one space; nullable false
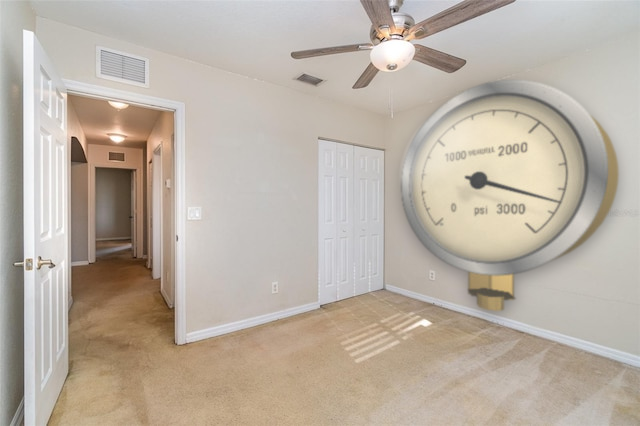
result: 2700 psi
